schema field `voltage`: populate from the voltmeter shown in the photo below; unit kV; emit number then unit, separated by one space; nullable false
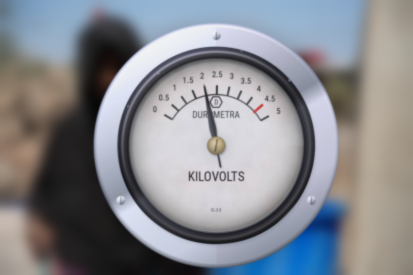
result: 2 kV
